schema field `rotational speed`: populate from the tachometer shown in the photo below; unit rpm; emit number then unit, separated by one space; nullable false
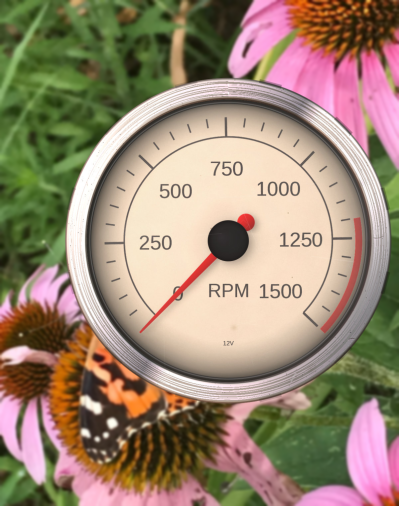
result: 0 rpm
